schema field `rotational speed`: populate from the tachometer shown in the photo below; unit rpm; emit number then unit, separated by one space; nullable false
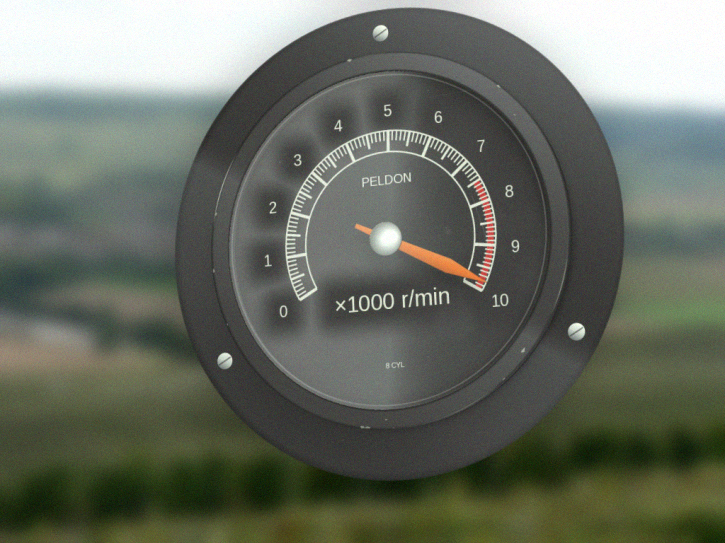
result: 9800 rpm
